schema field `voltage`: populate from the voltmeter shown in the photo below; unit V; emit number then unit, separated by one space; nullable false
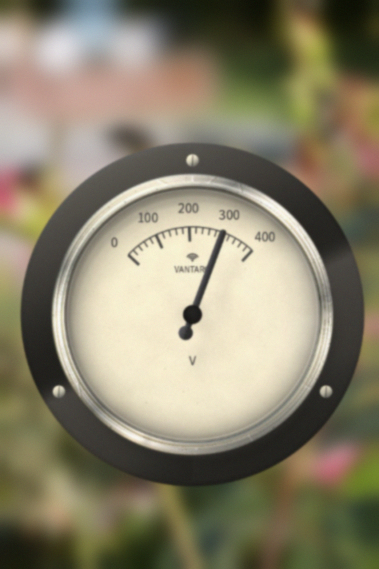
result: 300 V
